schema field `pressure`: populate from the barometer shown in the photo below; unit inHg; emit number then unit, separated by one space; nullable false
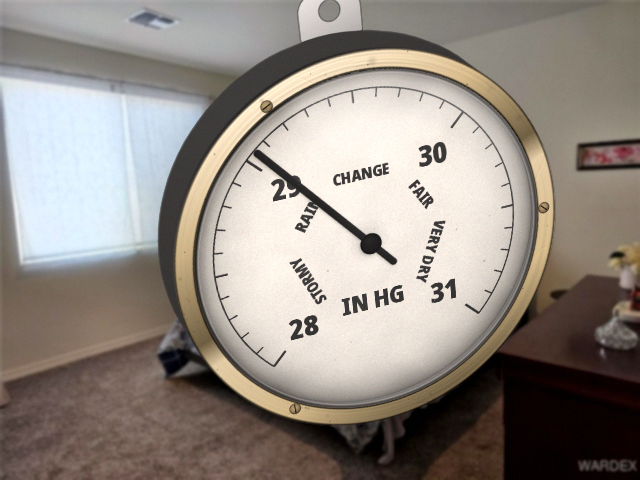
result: 29.05 inHg
